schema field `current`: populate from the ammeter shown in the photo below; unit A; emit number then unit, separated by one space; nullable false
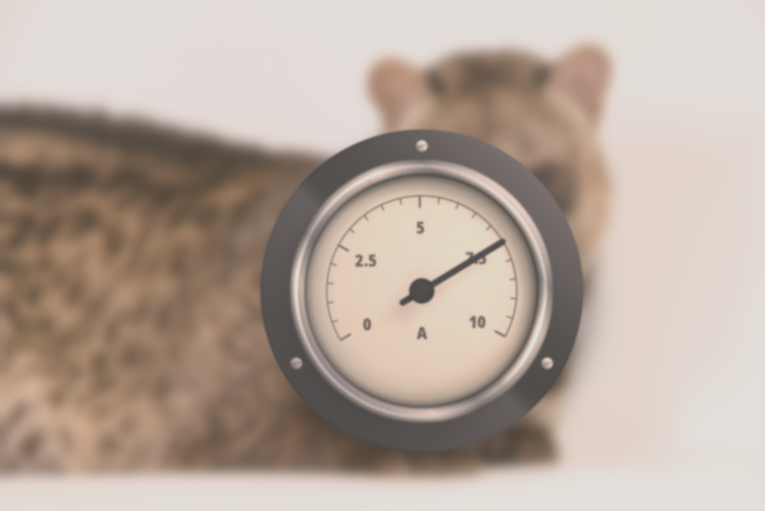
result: 7.5 A
